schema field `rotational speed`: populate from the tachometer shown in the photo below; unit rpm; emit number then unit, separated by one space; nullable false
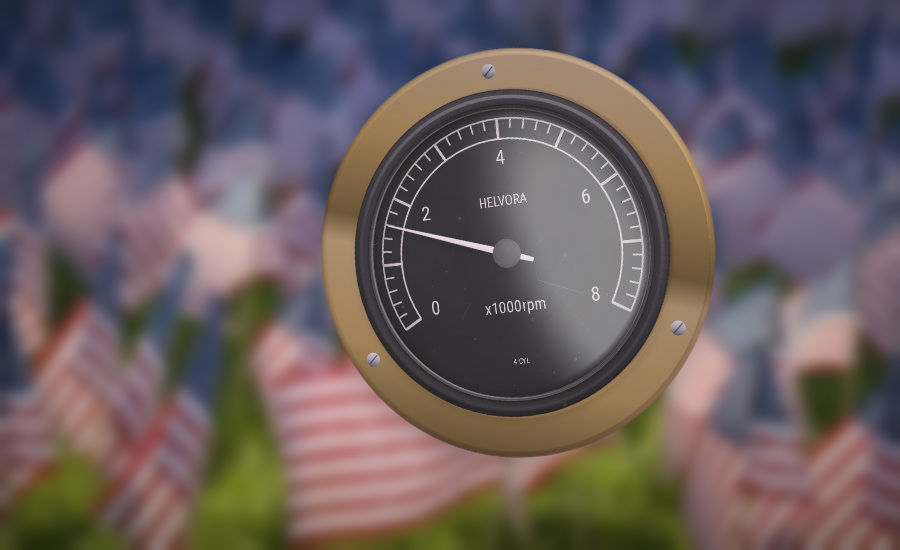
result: 1600 rpm
